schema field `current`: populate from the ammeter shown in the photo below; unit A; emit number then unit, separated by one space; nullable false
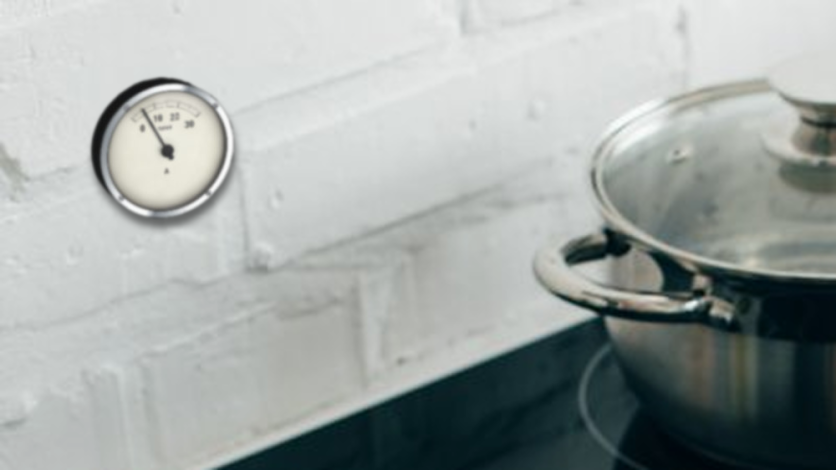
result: 5 A
